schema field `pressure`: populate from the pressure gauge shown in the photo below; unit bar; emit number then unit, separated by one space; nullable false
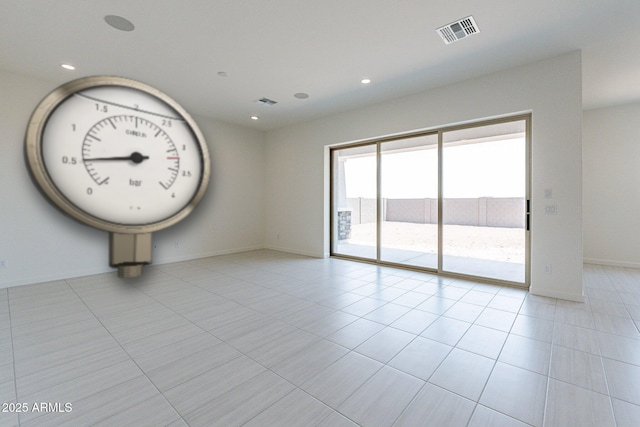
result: 0.5 bar
